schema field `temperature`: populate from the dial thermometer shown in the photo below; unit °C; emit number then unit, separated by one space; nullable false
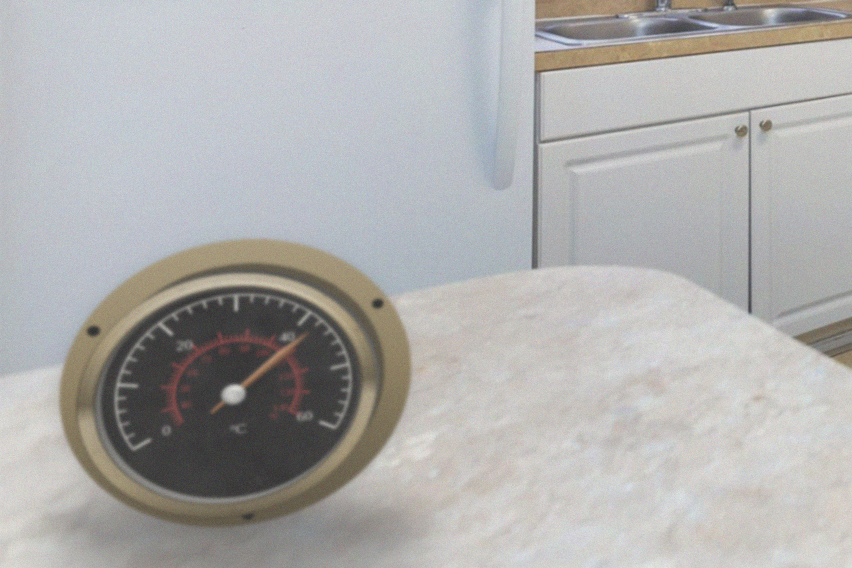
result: 42 °C
